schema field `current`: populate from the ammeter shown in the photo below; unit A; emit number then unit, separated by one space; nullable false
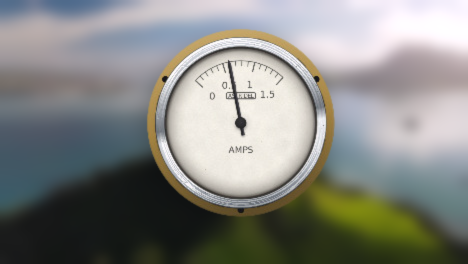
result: 0.6 A
